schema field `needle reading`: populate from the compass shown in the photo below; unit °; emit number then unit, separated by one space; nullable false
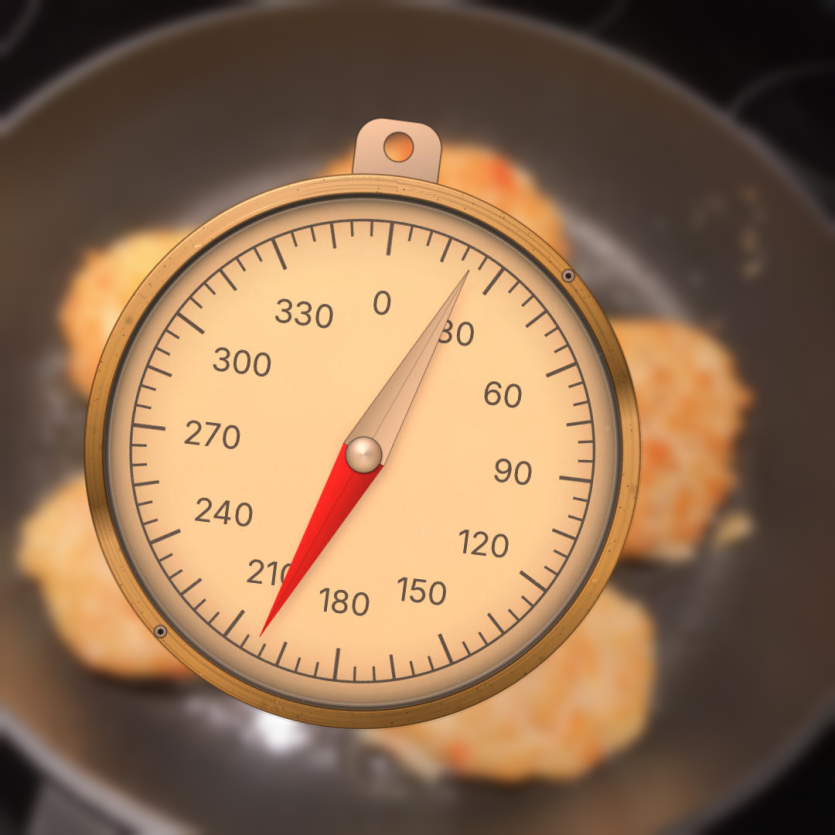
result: 202.5 °
